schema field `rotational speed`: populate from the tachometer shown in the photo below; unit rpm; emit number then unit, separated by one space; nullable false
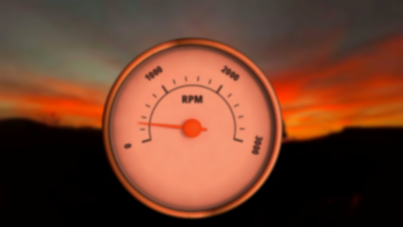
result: 300 rpm
